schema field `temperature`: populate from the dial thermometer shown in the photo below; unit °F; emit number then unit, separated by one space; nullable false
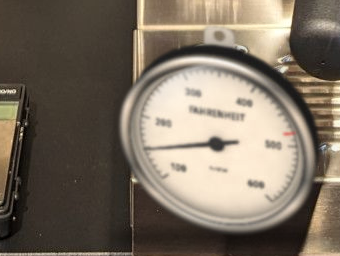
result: 150 °F
